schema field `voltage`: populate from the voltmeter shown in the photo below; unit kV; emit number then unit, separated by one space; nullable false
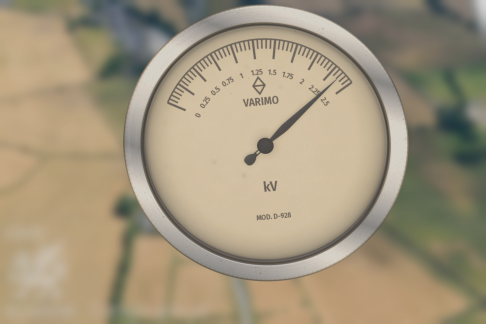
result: 2.35 kV
